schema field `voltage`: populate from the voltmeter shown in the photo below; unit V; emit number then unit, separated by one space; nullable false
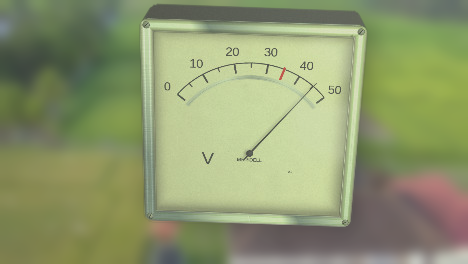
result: 45 V
